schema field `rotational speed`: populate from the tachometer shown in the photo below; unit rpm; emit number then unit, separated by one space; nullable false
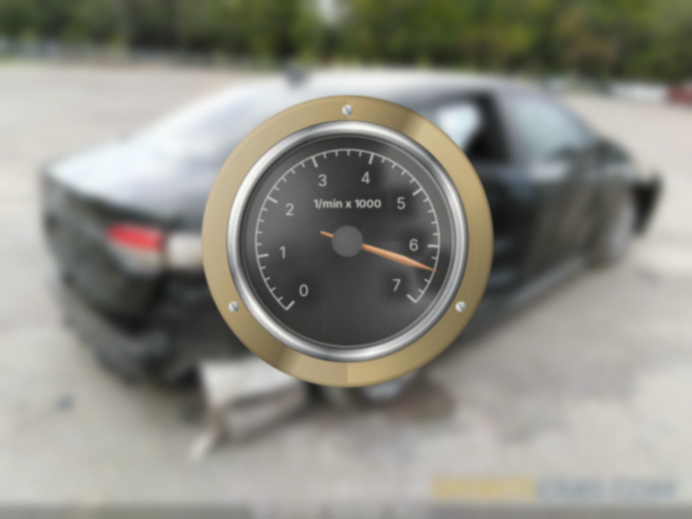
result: 6400 rpm
